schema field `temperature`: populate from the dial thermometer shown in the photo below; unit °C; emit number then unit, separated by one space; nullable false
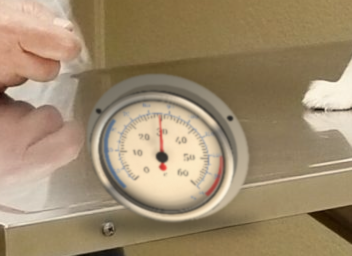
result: 30 °C
